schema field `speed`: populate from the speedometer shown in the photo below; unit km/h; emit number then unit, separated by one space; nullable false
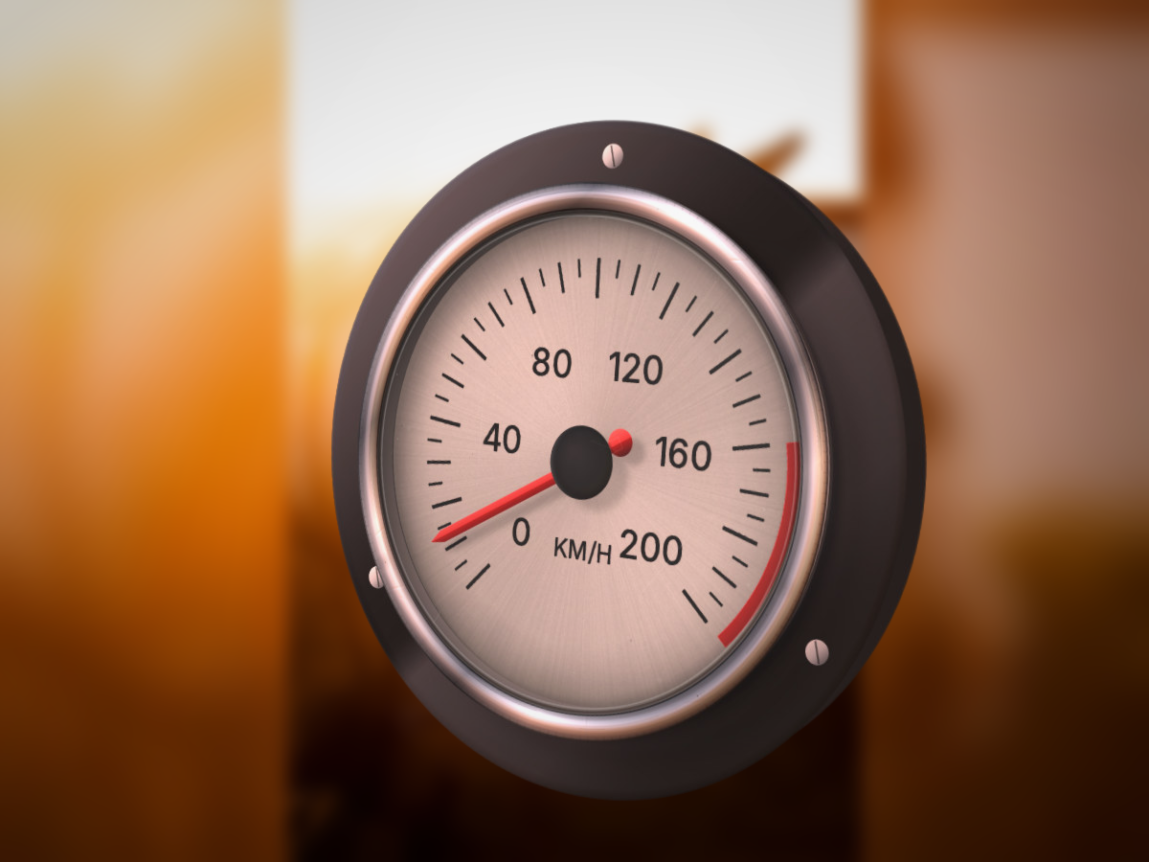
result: 12.5 km/h
